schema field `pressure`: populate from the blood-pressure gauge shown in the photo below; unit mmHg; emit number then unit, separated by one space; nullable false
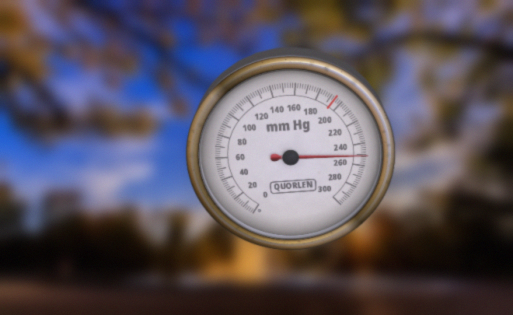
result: 250 mmHg
